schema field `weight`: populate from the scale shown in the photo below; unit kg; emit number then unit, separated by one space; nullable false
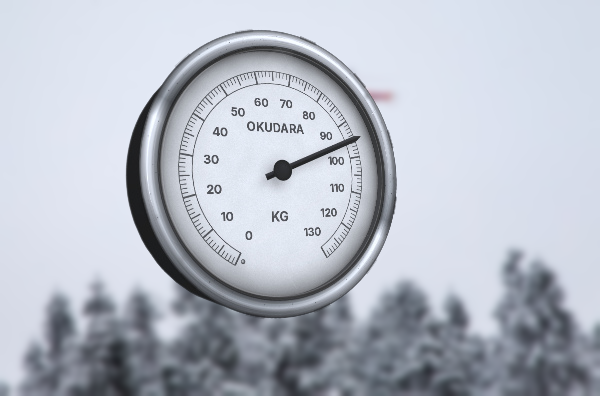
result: 95 kg
